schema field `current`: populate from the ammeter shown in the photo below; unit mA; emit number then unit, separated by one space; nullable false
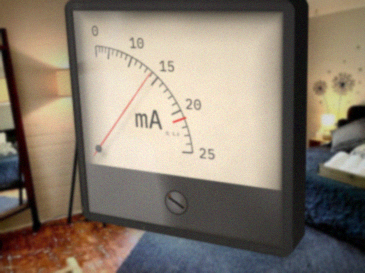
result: 14 mA
